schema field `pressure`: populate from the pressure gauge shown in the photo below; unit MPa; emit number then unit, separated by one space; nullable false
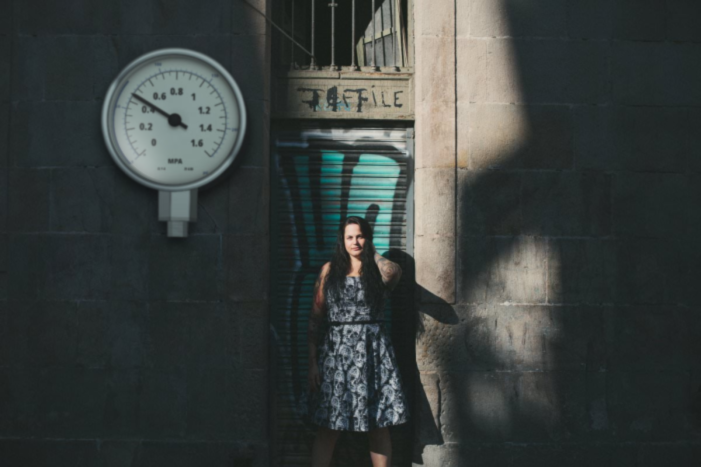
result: 0.45 MPa
